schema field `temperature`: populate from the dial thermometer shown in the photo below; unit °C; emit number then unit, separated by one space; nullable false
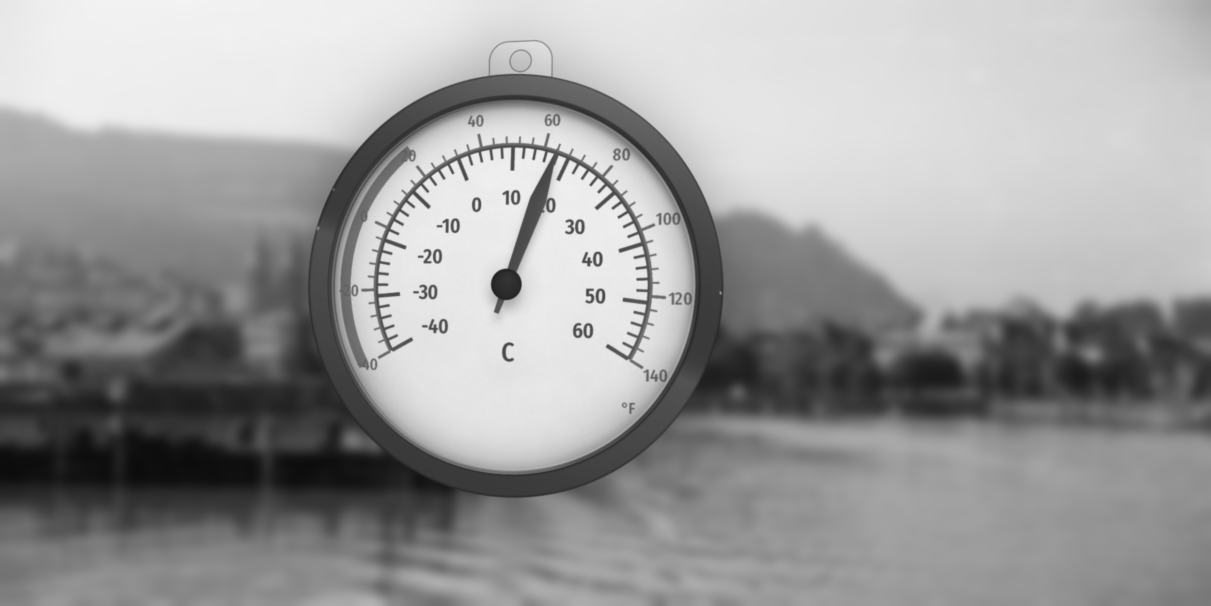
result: 18 °C
